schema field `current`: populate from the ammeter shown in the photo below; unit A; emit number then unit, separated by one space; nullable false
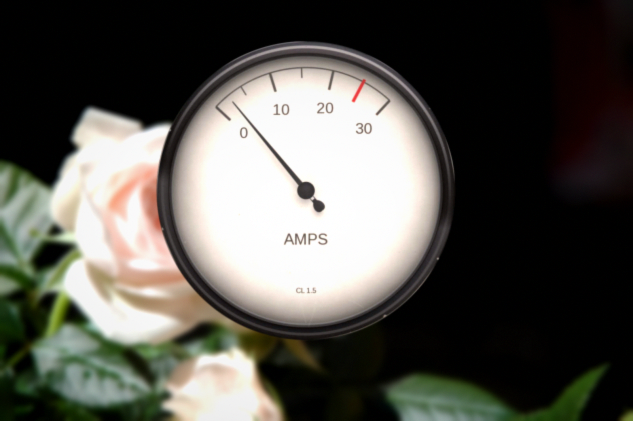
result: 2.5 A
